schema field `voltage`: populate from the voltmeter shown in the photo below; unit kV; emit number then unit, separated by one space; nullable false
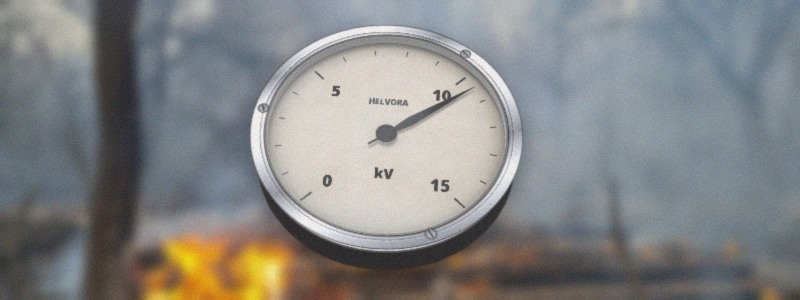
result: 10.5 kV
